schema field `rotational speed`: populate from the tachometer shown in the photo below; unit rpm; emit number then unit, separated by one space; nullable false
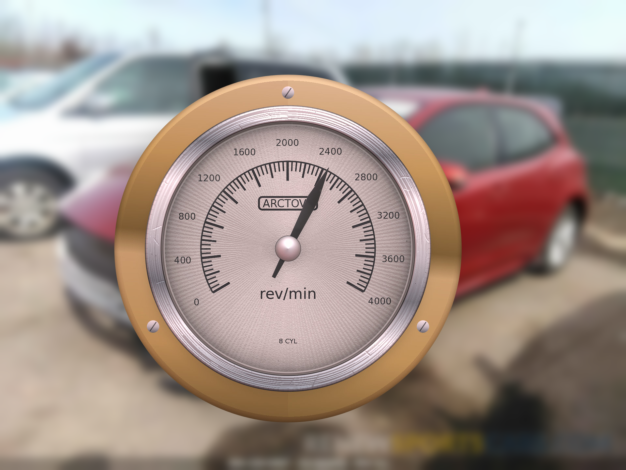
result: 2450 rpm
